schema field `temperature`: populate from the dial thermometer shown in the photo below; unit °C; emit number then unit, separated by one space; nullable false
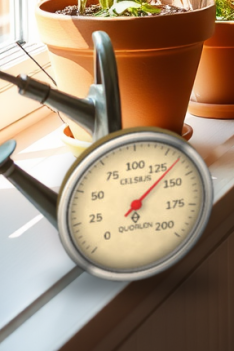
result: 135 °C
